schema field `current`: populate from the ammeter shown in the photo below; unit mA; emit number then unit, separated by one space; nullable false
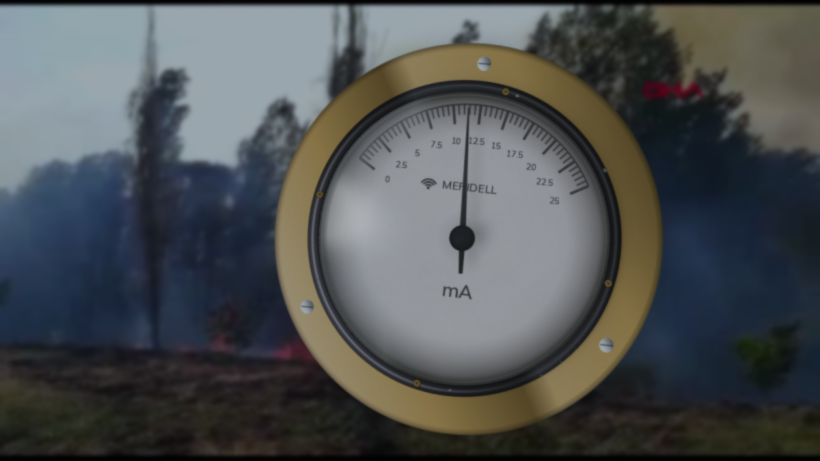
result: 11.5 mA
